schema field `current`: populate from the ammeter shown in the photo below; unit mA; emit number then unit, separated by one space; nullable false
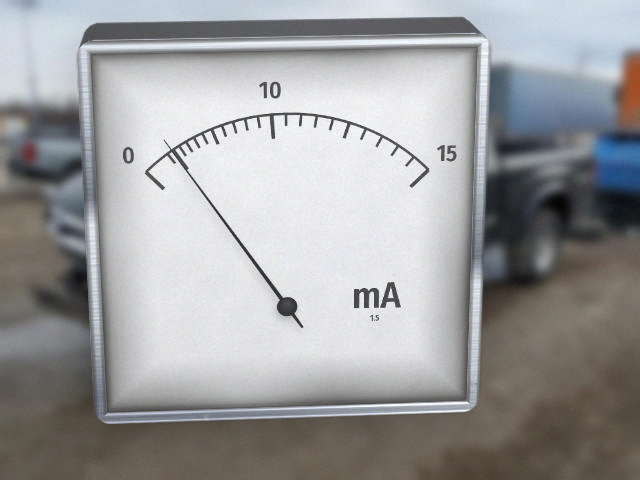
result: 5 mA
